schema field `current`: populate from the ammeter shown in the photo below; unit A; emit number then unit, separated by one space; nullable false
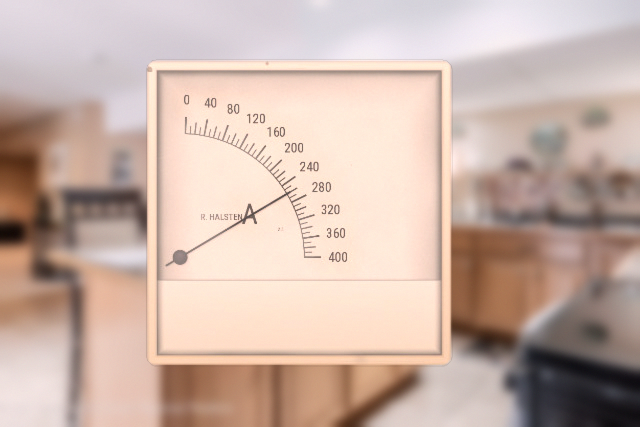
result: 260 A
